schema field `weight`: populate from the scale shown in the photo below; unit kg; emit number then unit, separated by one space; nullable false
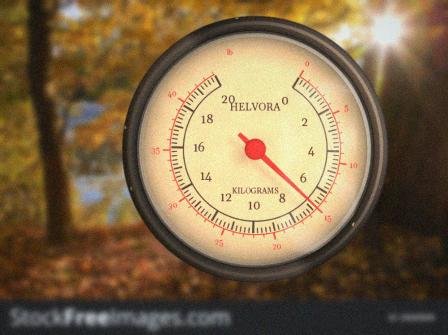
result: 6.8 kg
